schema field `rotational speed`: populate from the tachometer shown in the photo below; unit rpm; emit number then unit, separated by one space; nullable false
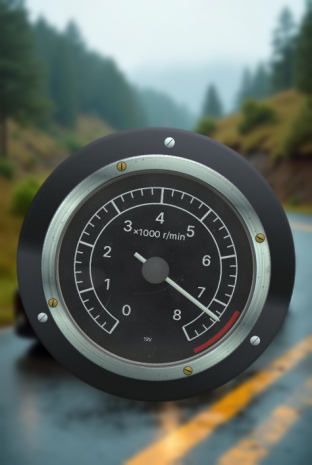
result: 7300 rpm
